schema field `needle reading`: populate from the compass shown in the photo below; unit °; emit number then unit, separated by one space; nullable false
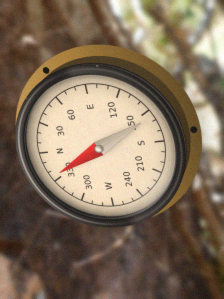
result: 335 °
